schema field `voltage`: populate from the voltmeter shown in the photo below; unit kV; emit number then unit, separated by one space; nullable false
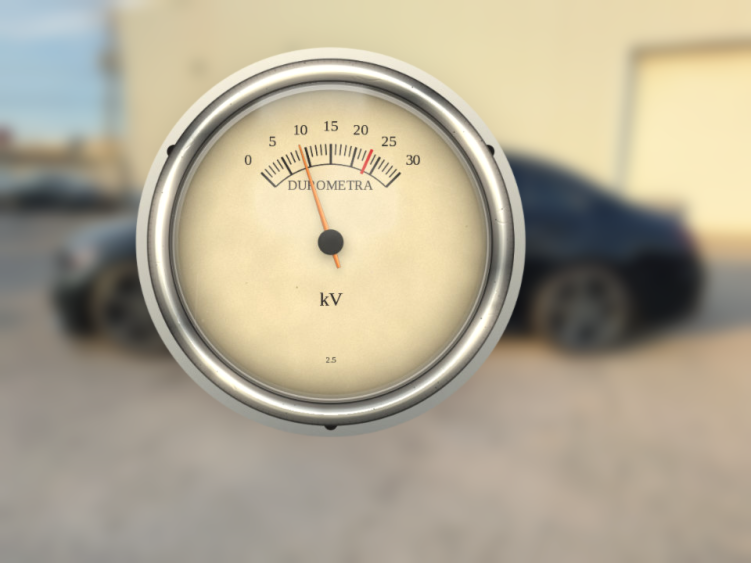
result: 9 kV
